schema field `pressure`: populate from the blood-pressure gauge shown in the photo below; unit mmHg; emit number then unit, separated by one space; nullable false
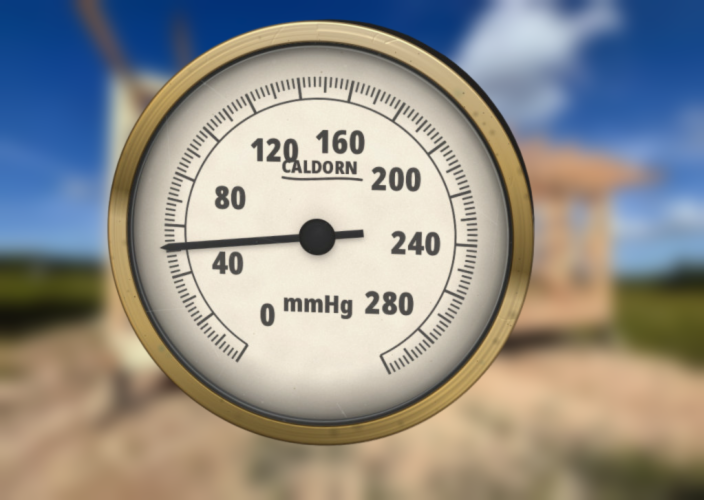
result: 52 mmHg
